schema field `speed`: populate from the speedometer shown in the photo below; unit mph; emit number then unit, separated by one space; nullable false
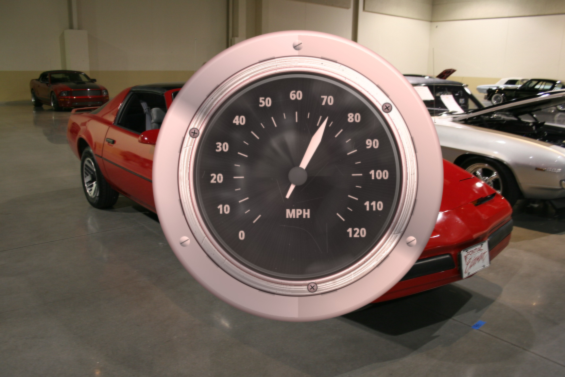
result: 72.5 mph
